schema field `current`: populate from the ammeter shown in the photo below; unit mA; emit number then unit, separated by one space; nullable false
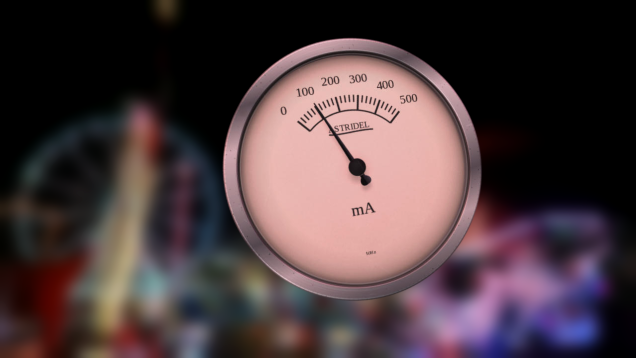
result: 100 mA
